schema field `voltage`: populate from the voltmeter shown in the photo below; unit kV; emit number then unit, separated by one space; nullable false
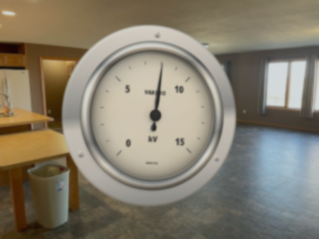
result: 8 kV
